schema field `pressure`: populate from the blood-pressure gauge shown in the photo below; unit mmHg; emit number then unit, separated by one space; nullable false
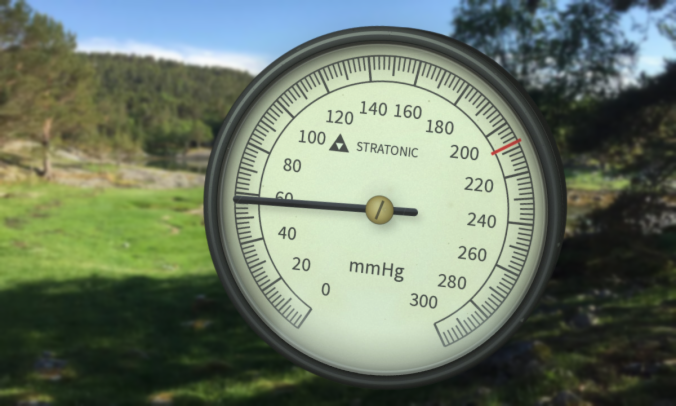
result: 58 mmHg
